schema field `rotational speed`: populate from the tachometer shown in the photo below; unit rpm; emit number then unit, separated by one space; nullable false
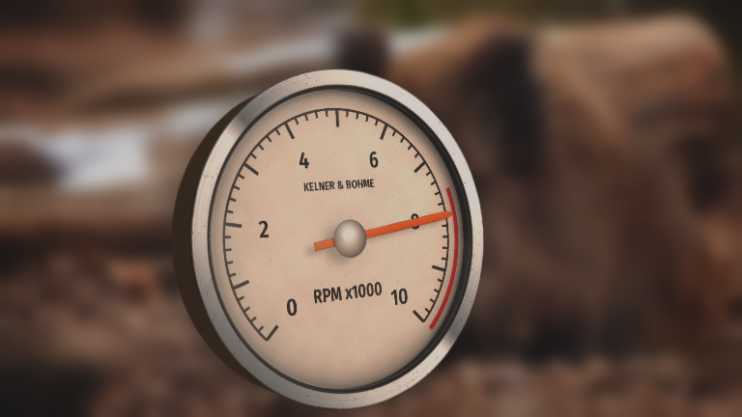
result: 8000 rpm
